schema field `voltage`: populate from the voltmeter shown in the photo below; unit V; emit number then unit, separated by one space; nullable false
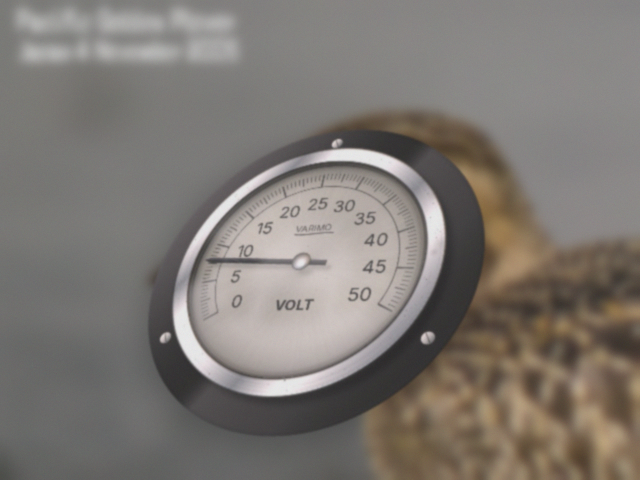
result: 7.5 V
